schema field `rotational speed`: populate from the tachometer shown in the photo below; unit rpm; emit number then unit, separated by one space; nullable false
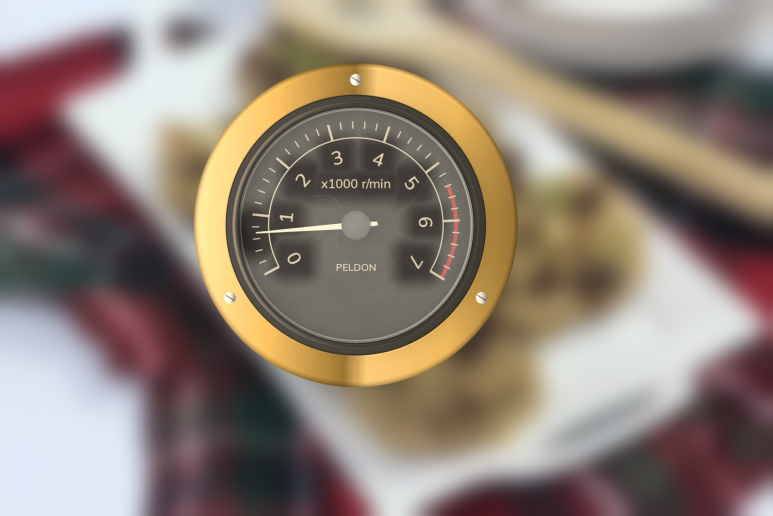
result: 700 rpm
